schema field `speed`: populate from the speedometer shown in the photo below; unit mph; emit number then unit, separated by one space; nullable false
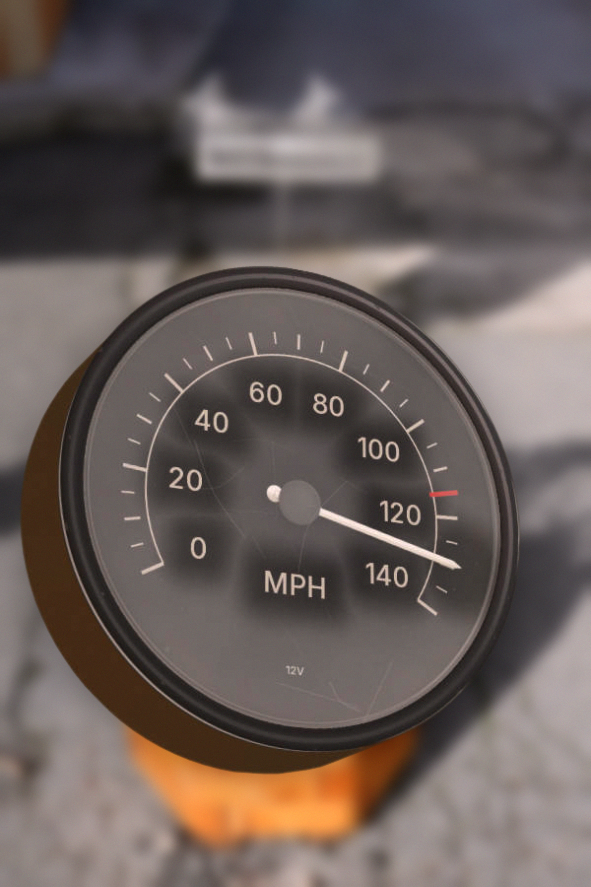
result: 130 mph
